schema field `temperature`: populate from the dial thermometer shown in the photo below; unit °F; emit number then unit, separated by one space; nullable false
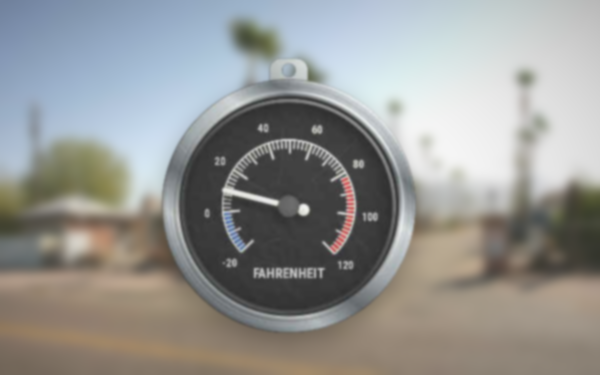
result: 10 °F
